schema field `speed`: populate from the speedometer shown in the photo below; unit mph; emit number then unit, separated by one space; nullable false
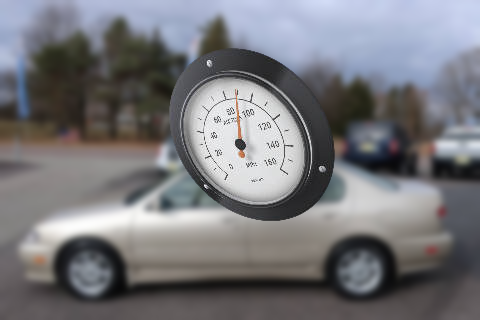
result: 90 mph
